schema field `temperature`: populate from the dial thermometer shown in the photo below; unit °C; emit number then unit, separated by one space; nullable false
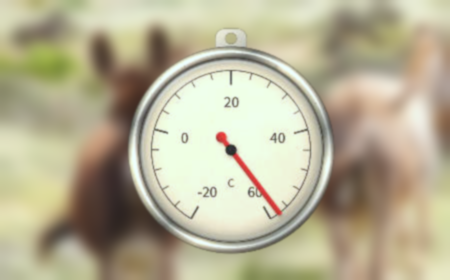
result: 58 °C
